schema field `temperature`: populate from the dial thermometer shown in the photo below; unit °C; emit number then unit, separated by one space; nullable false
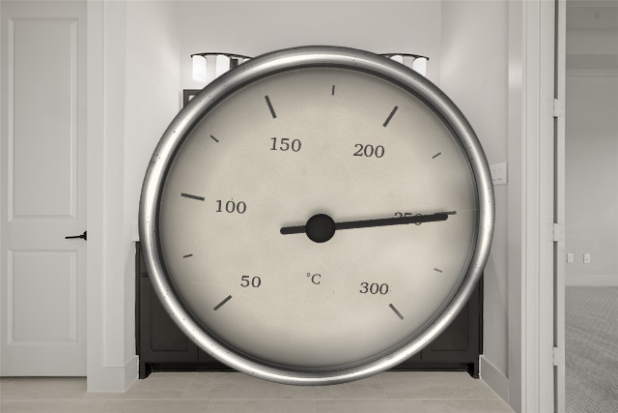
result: 250 °C
